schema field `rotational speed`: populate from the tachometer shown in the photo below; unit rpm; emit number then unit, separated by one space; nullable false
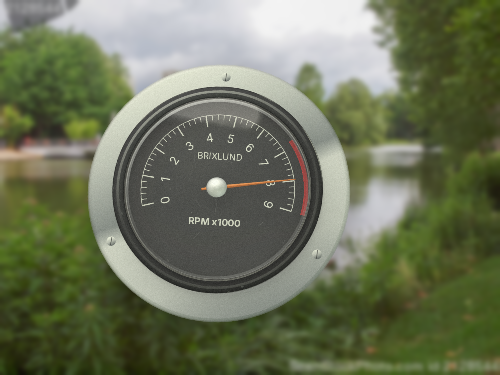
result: 8000 rpm
